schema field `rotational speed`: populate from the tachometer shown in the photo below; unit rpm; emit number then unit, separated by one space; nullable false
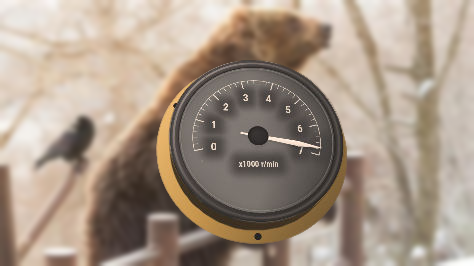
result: 6800 rpm
